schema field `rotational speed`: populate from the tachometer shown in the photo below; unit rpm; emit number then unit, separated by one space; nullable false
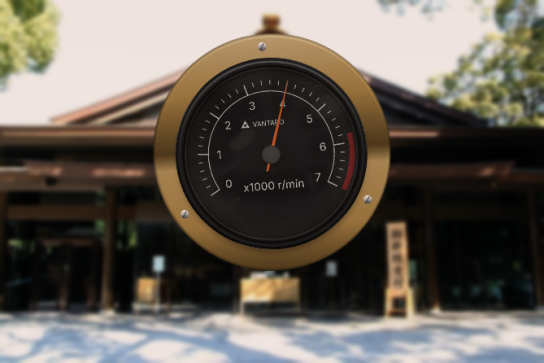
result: 4000 rpm
